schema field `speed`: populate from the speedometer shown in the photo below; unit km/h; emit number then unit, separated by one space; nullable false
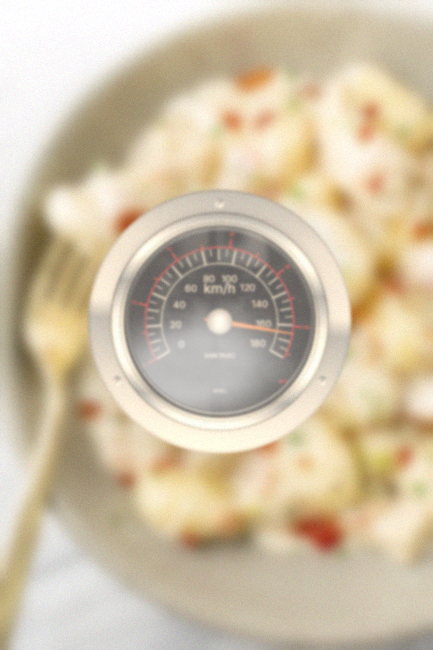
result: 165 km/h
